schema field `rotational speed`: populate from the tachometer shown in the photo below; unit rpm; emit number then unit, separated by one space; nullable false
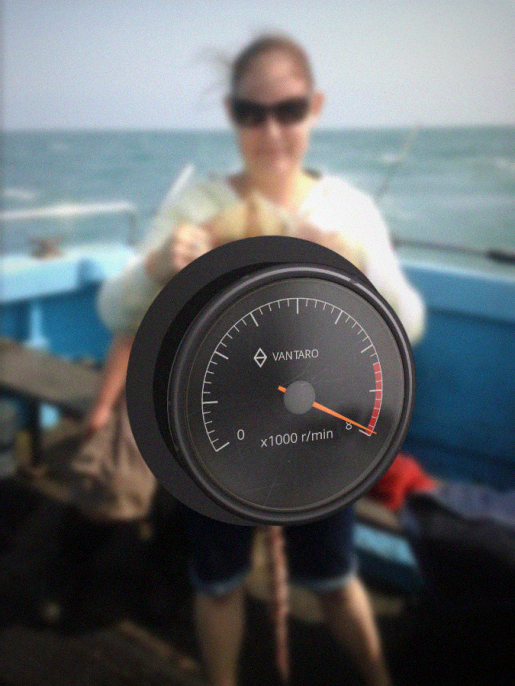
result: 7900 rpm
